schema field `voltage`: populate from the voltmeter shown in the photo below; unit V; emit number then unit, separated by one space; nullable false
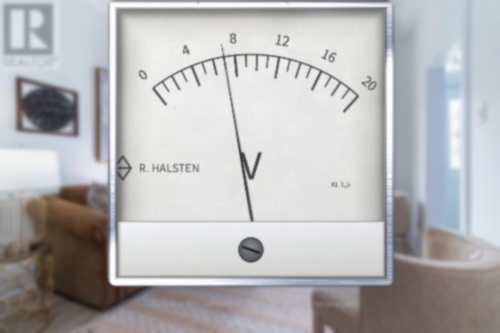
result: 7 V
